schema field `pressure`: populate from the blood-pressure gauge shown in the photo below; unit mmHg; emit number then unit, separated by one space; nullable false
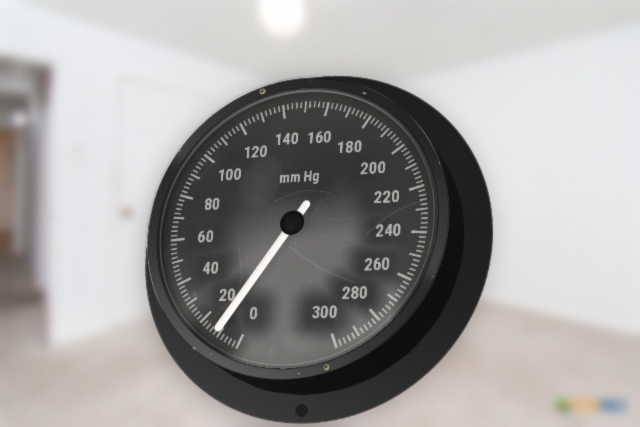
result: 10 mmHg
